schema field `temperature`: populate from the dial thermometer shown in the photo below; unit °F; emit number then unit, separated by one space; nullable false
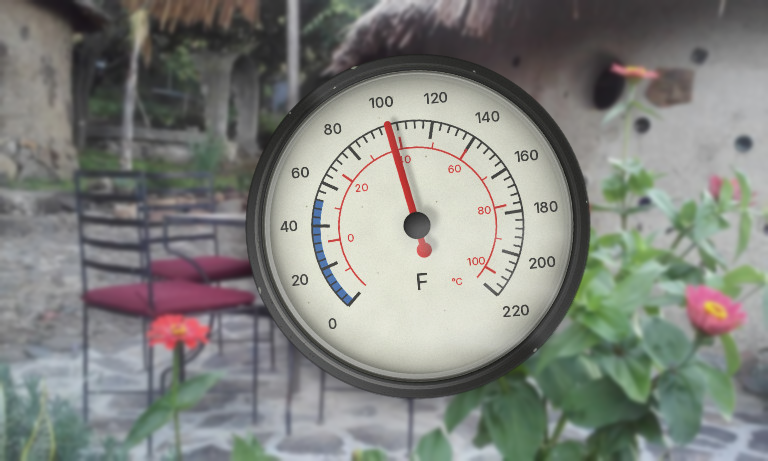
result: 100 °F
